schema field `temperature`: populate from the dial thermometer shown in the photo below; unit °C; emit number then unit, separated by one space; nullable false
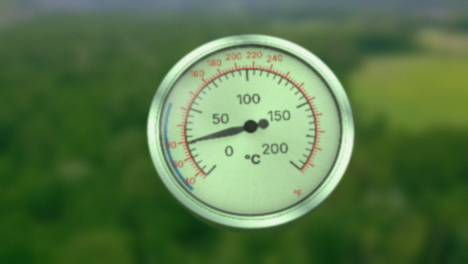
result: 25 °C
